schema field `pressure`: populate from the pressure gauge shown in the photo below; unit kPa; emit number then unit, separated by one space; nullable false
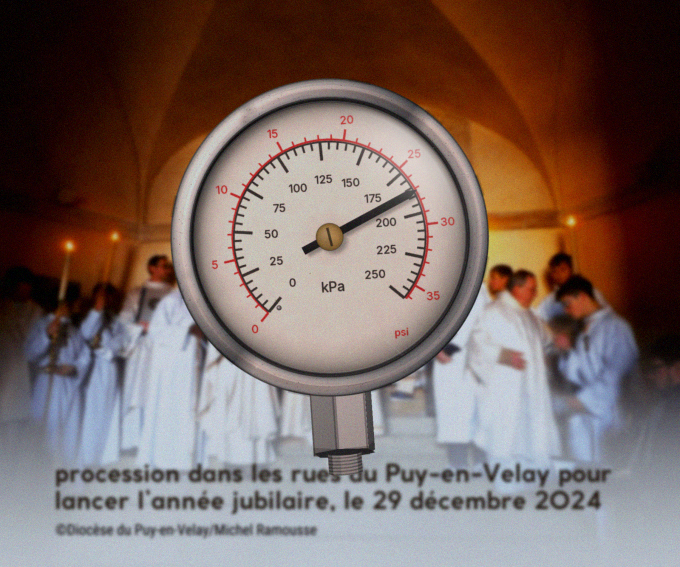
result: 187.5 kPa
